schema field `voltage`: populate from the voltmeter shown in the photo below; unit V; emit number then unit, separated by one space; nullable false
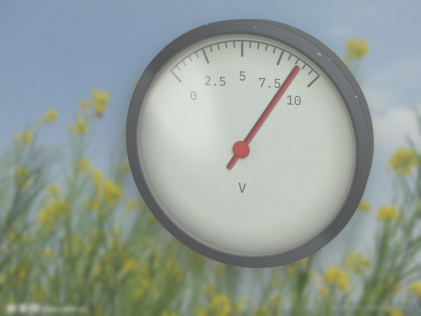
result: 8.75 V
